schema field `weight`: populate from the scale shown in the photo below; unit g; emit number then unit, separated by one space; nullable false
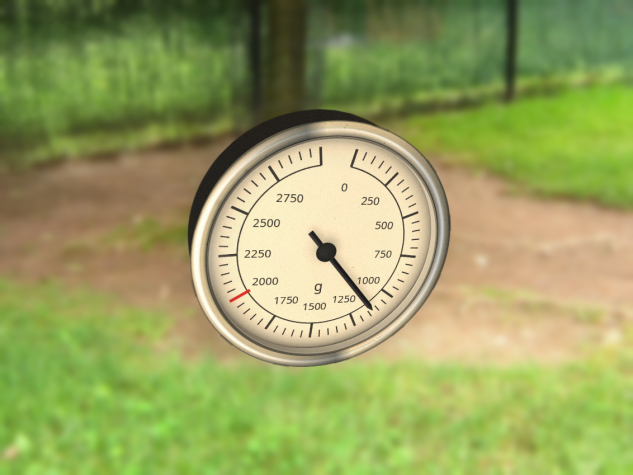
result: 1125 g
